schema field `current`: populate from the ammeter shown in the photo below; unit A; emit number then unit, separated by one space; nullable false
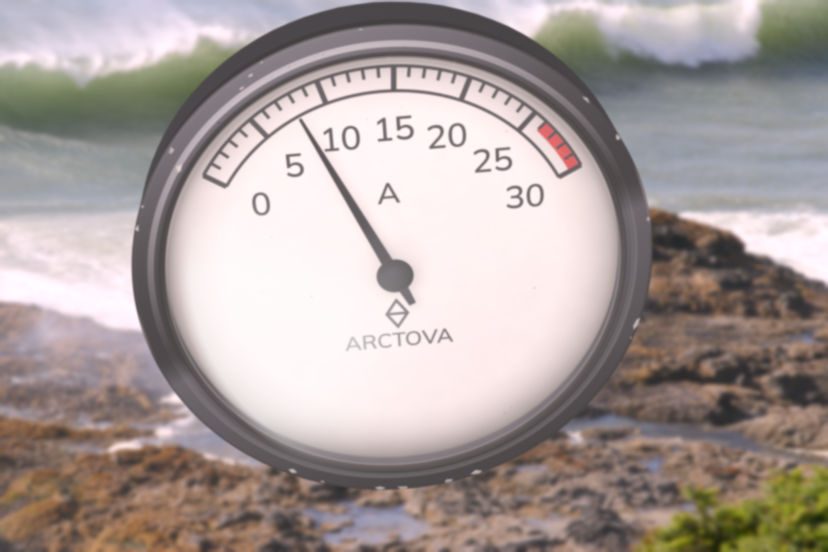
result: 8 A
